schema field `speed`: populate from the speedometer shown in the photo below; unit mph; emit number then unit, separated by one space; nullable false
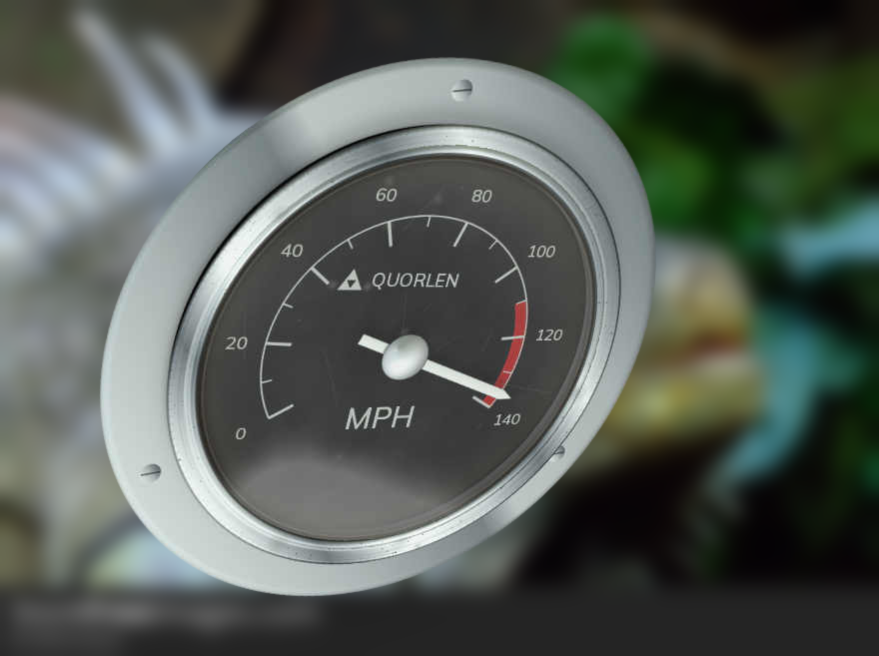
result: 135 mph
